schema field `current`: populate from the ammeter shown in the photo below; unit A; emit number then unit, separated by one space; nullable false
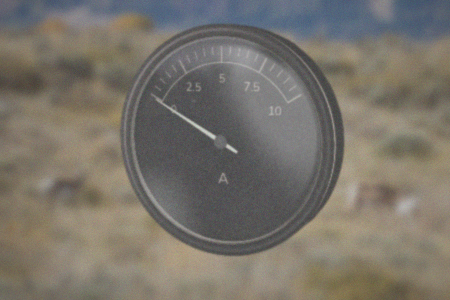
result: 0 A
